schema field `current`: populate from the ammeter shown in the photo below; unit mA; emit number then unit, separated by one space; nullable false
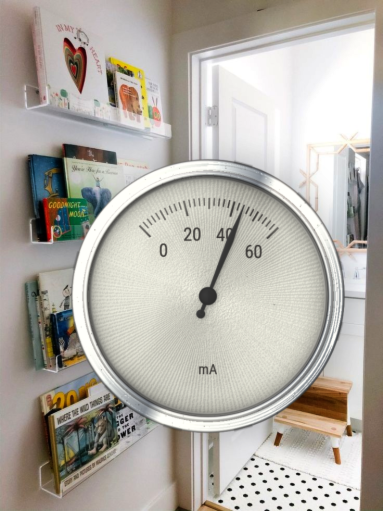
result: 44 mA
